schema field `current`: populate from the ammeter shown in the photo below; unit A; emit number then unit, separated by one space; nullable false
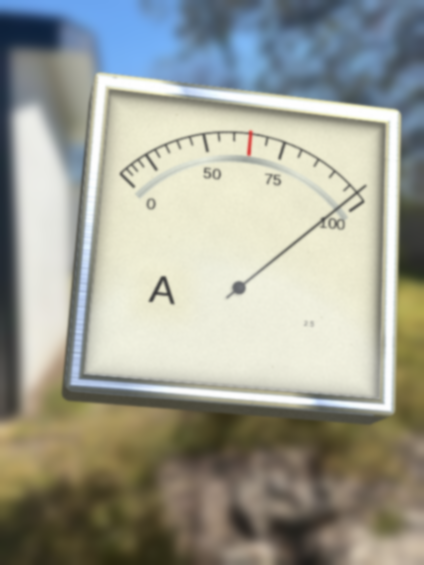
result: 97.5 A
